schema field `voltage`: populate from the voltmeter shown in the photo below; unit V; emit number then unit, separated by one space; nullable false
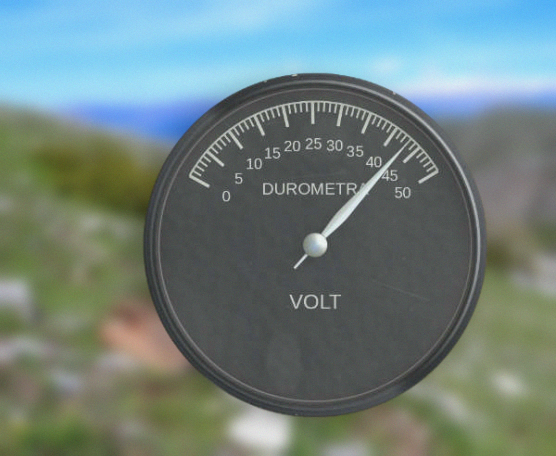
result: 43 V
